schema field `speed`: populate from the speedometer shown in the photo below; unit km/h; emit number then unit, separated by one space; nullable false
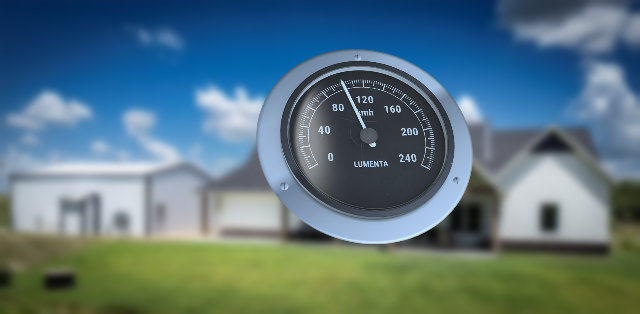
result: 100 km/h
